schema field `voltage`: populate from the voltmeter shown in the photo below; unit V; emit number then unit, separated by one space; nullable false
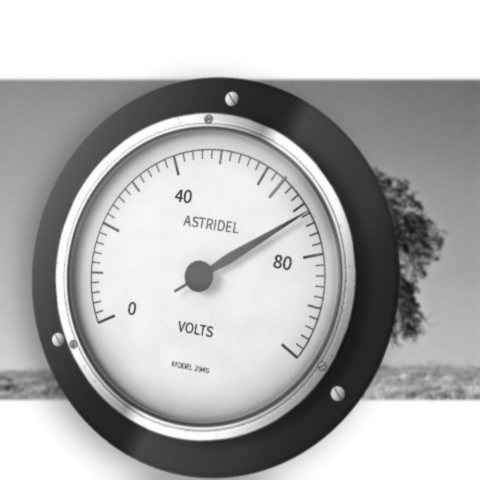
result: 72 V
